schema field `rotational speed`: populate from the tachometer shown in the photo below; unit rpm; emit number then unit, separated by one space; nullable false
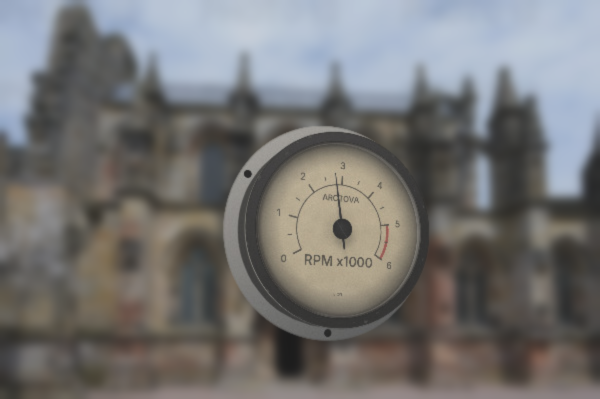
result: 2750 rpm
